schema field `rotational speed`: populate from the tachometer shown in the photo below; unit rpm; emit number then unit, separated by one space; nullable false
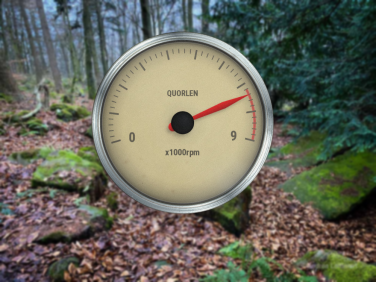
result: 7400 rpm
